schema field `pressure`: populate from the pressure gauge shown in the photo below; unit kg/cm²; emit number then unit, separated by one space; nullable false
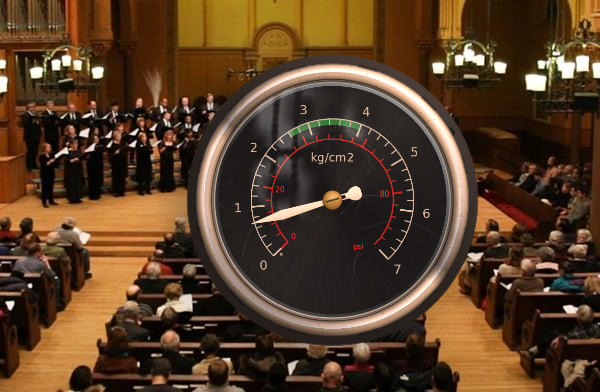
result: 0.7 kg/cm²
